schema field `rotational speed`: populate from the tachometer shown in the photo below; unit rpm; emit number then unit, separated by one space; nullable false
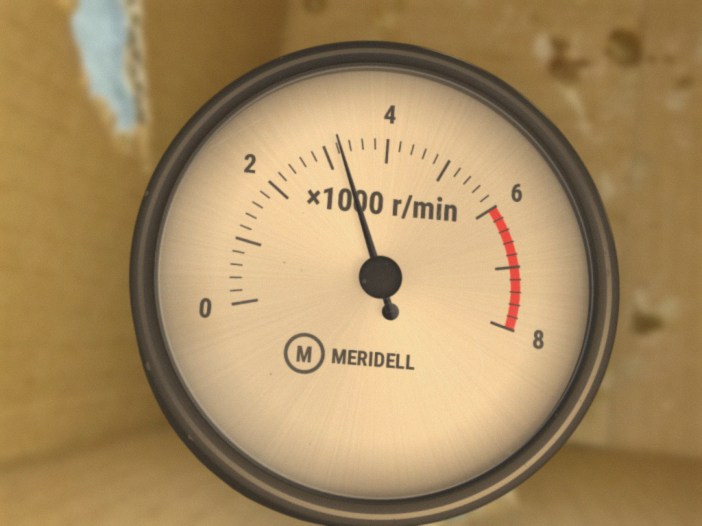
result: 3200 rpm
